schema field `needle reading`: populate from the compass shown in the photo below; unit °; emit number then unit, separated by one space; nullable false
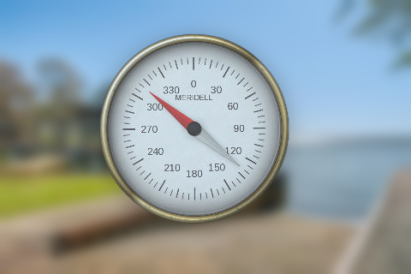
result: 310 °
